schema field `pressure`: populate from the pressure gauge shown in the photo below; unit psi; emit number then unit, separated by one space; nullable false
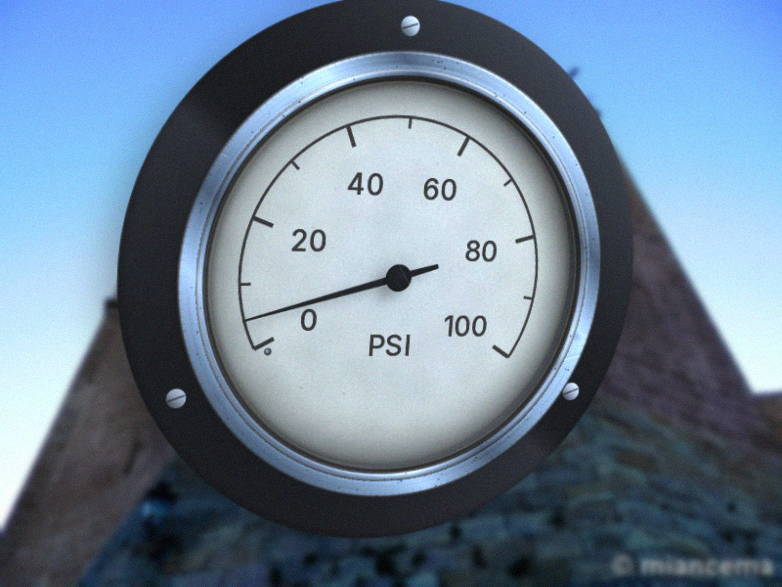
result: 5 psi
